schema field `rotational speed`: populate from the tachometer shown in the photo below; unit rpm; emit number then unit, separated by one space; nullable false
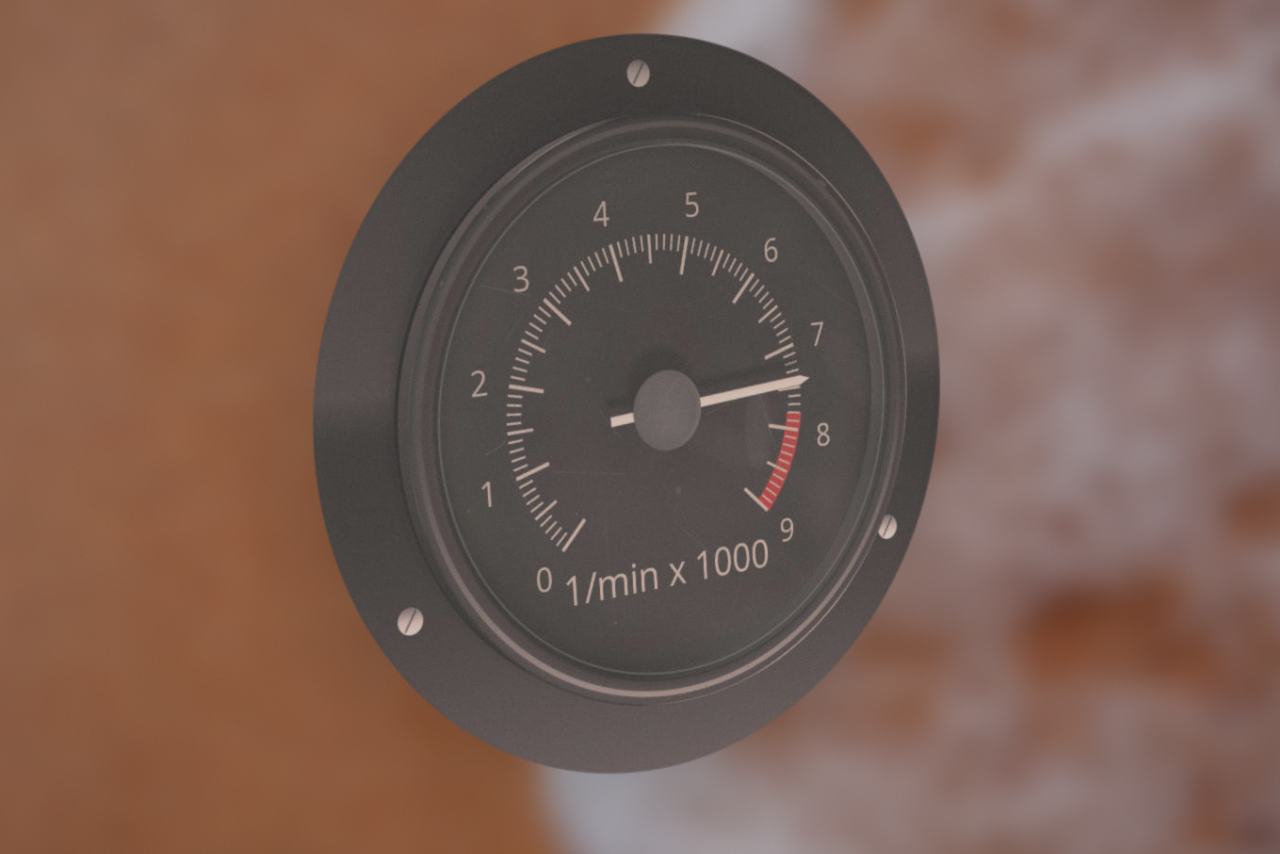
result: 7400 rpm
